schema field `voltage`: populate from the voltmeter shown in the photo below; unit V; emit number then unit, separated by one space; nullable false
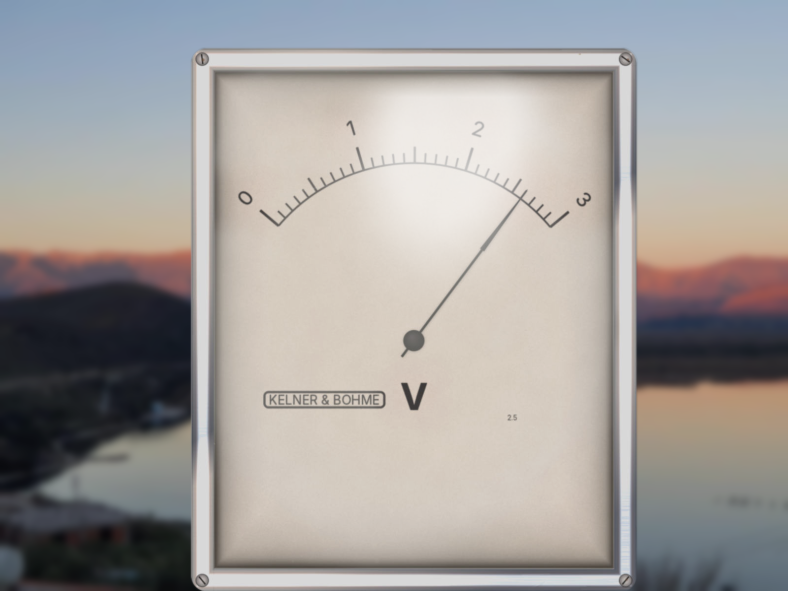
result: 2.6 V
